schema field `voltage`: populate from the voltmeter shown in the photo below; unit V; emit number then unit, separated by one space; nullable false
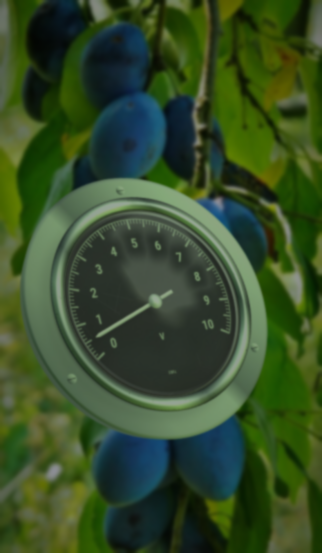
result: 0.5 V
